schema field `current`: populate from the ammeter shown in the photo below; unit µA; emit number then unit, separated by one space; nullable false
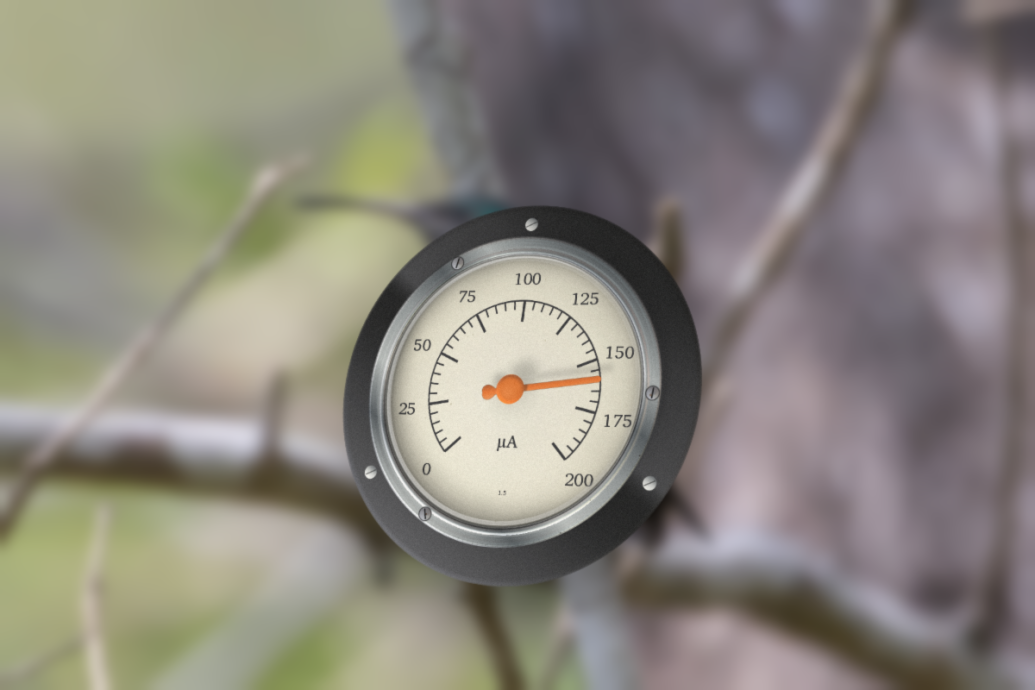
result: 160 µA
